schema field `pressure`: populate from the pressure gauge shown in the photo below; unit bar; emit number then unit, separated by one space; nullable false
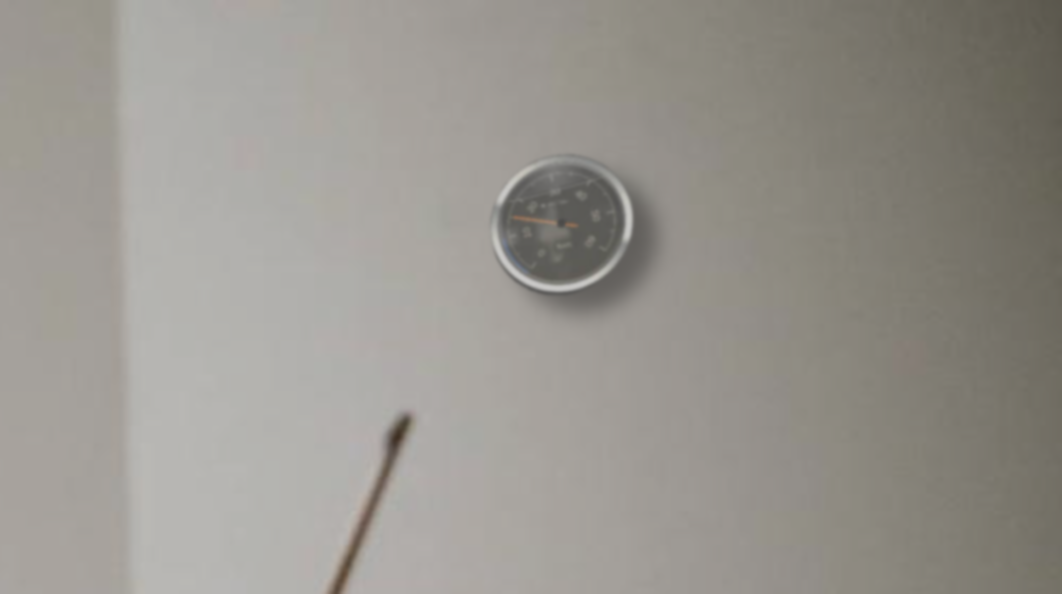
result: 15 bar
